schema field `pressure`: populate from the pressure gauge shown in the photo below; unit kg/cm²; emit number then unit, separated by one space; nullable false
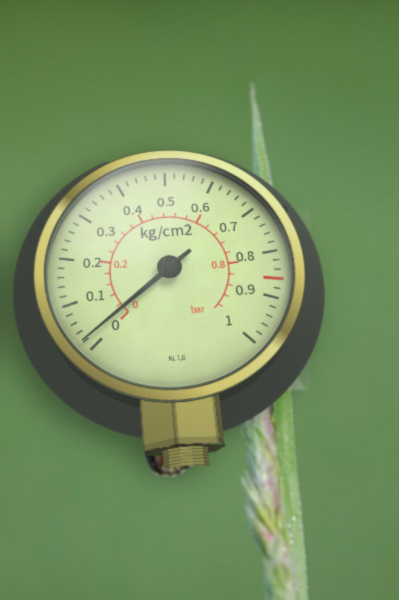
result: 0.02 kg/cm²
